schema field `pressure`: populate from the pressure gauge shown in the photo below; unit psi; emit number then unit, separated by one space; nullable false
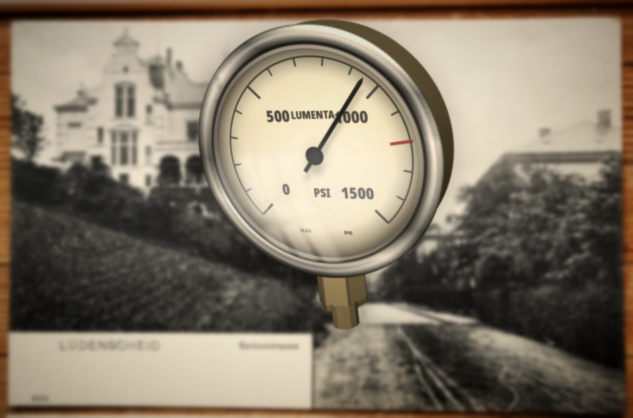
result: 950 psi
